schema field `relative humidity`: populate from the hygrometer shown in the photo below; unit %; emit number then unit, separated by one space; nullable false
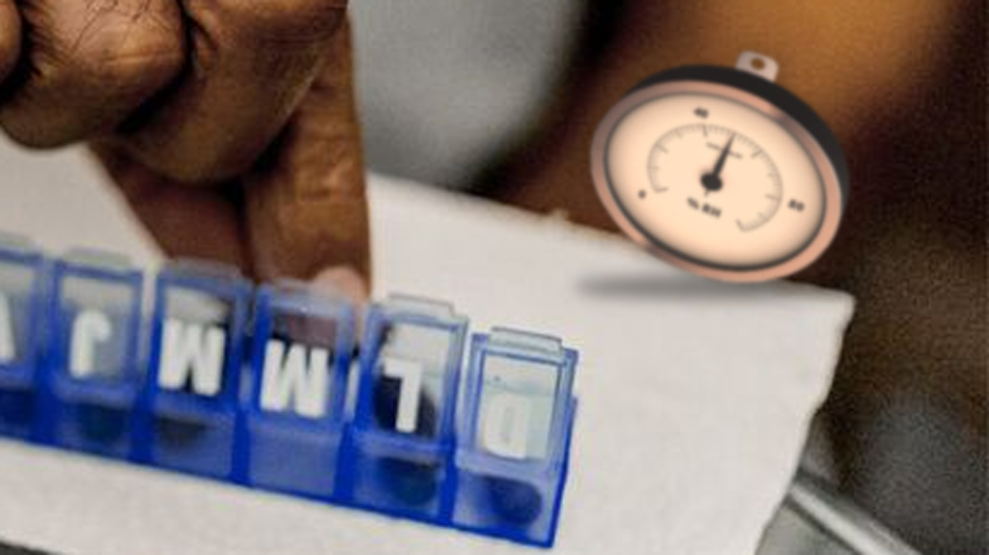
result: 50 %
